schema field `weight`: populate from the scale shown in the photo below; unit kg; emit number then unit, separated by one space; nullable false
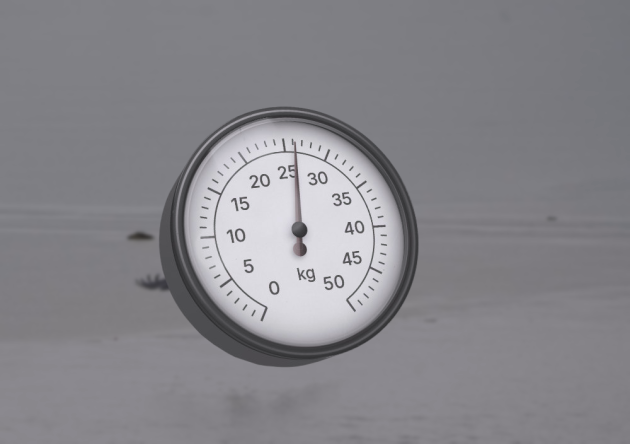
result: 26 kg
